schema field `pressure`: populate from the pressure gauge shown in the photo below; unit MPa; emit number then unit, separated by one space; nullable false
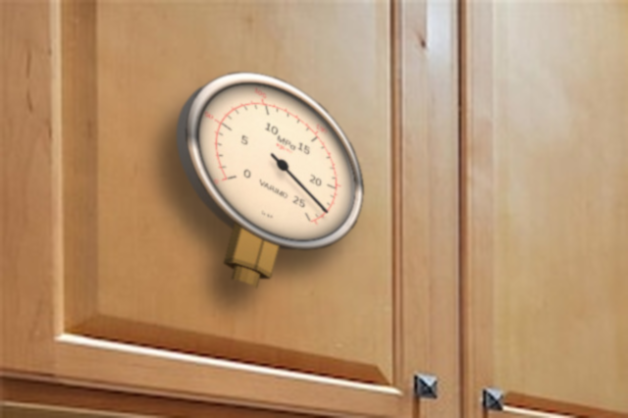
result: 23 MPa
